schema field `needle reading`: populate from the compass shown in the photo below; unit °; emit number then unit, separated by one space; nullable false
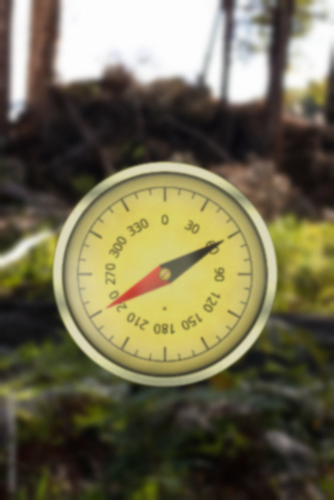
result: 240 °
